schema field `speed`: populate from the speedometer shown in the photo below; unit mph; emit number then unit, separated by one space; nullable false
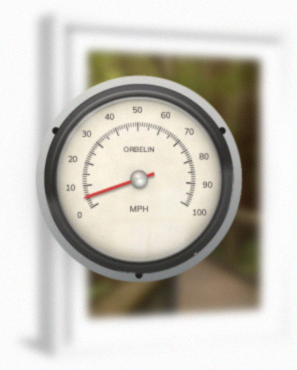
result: 5 mph
